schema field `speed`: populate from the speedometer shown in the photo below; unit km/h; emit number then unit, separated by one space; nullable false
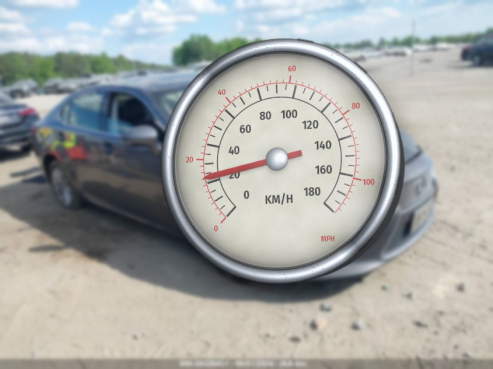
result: 22.5 km/h
